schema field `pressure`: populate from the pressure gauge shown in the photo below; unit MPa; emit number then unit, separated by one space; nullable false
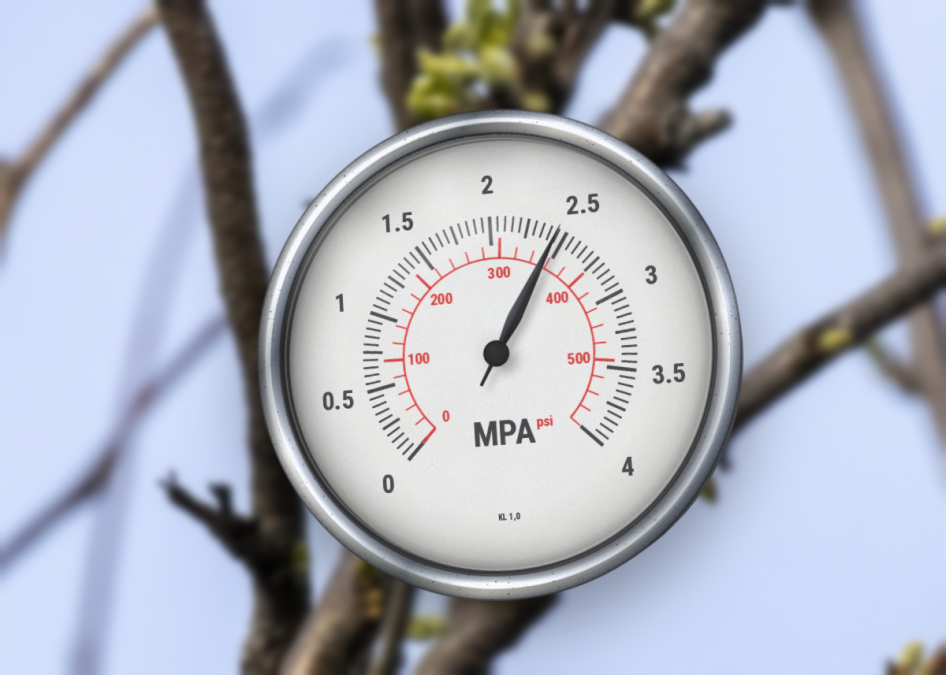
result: 2.45 MPa
